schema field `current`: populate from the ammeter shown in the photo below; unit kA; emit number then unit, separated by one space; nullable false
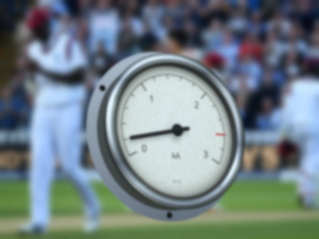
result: 0.2 kA
